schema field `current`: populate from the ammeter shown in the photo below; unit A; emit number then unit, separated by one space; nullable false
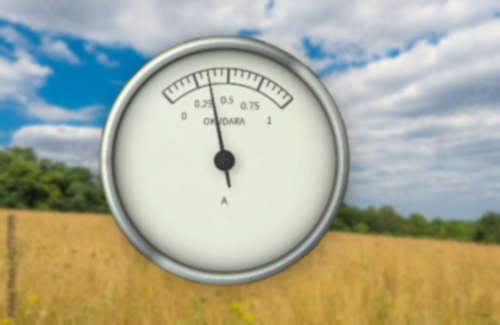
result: 0.35 A
